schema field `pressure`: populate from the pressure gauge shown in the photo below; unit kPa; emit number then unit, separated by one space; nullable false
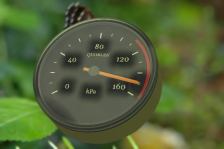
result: 150 kPa
